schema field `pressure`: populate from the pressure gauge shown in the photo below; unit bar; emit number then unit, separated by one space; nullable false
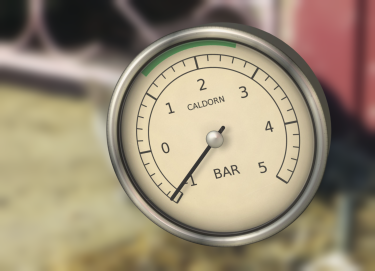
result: -0.9 bar
